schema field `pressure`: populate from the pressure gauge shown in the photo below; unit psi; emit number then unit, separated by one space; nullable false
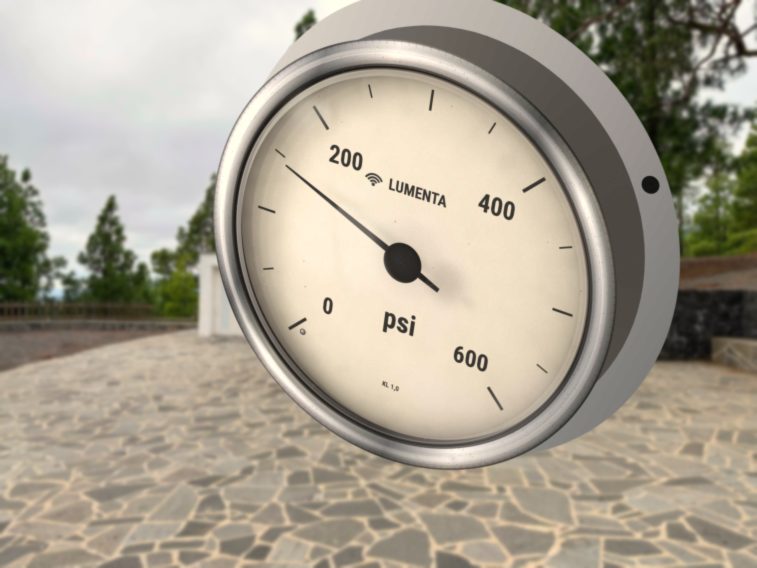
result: 150 psi
